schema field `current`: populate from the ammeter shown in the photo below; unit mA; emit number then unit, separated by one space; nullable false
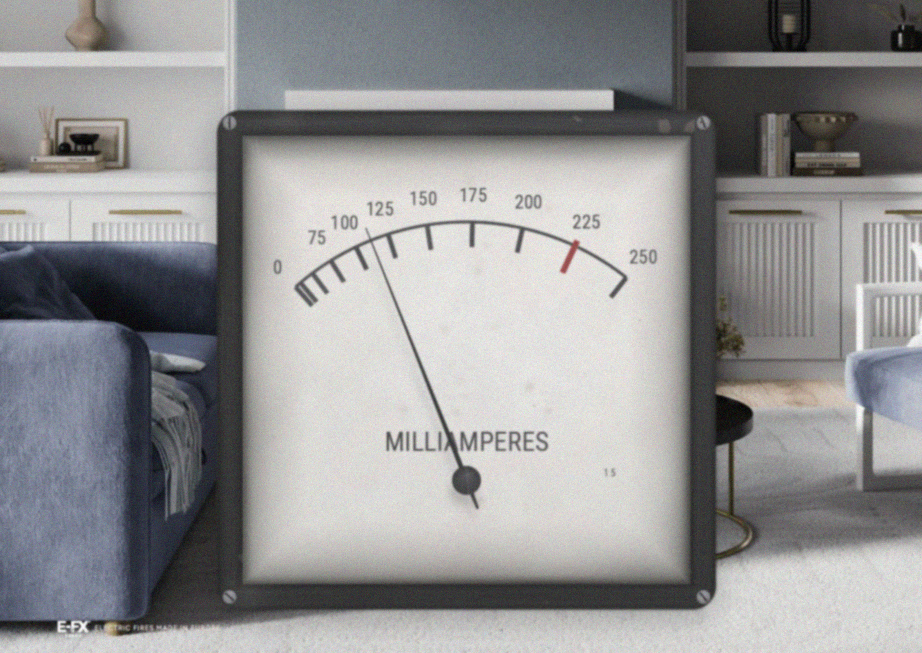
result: 112.5 mA
